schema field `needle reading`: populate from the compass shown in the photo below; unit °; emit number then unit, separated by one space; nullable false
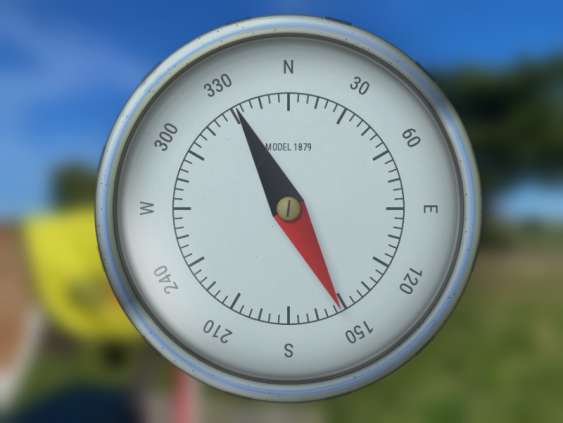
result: 152.5 °
